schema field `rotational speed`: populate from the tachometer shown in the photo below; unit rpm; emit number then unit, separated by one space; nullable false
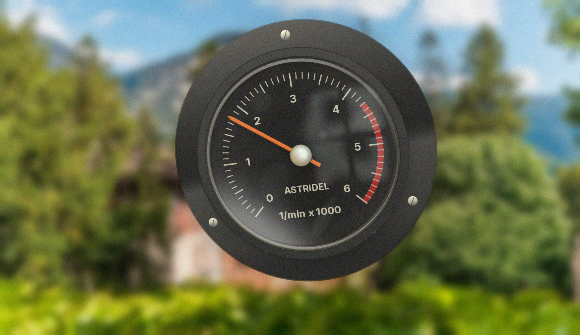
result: 1800 rpm
